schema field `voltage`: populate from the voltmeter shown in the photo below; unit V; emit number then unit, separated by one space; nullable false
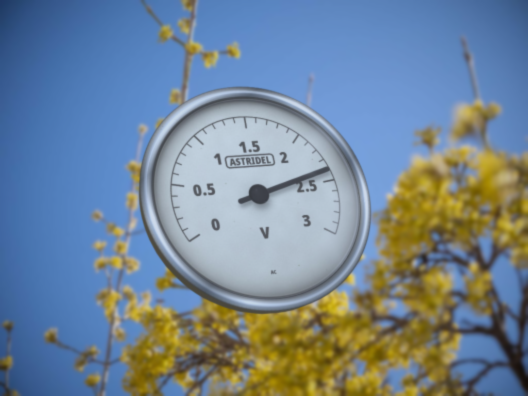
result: 2.4 V
